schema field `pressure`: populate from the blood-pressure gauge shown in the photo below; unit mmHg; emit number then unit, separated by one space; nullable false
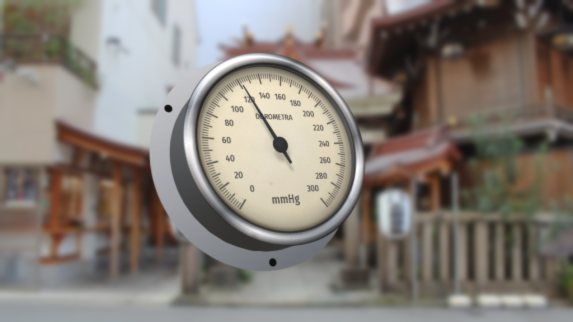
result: 120 mmHg
